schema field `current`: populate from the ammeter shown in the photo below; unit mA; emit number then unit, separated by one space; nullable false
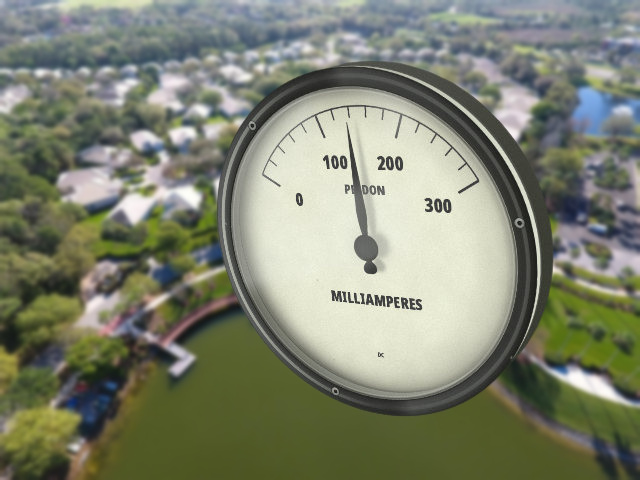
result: 140 mA
